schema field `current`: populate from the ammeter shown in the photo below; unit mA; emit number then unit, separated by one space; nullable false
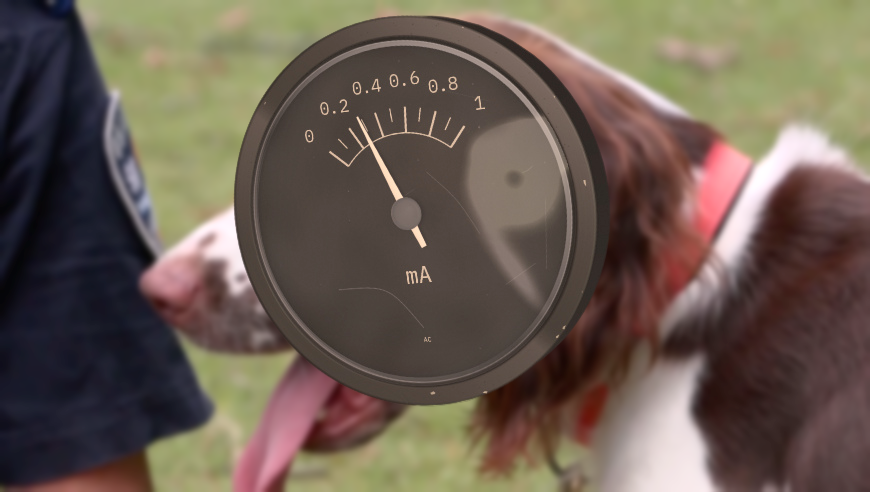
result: 0.3 mA
